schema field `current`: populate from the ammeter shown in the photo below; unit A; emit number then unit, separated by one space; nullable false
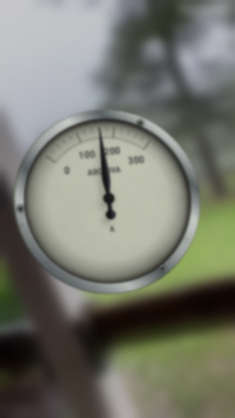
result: 160 A
